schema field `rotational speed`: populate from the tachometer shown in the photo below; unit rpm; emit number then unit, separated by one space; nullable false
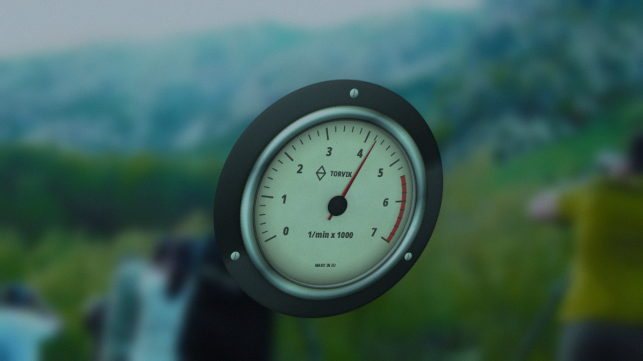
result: 4200 rpm
